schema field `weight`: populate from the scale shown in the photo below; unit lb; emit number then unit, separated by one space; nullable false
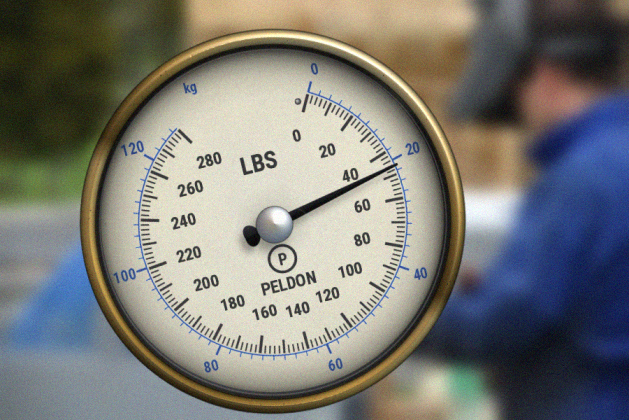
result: 46 lb
